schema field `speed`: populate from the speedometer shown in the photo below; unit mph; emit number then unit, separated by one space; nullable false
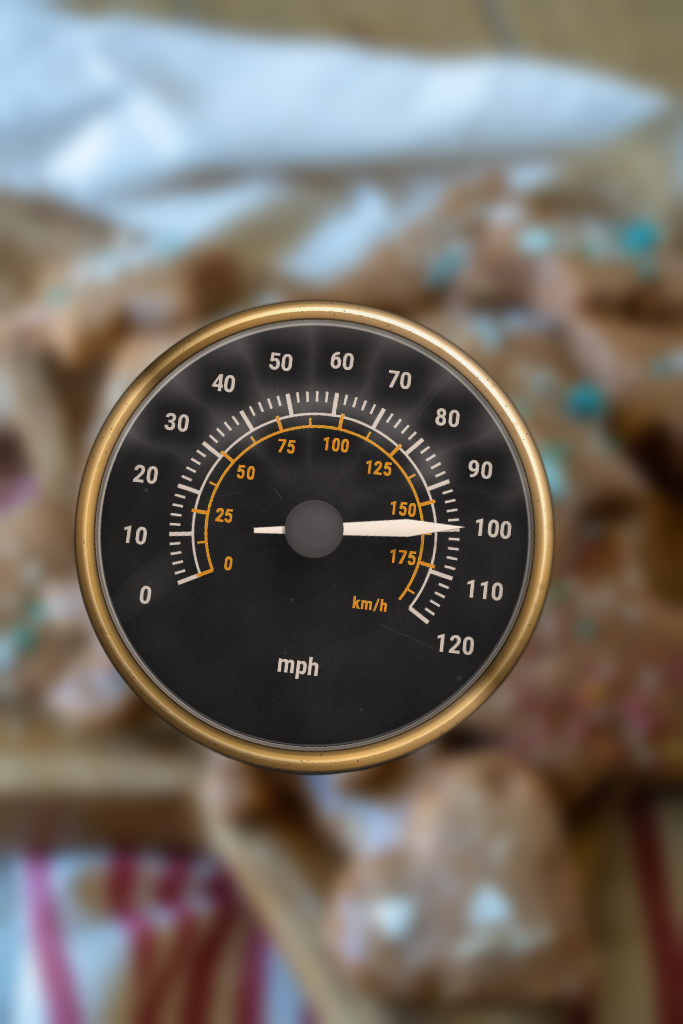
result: 100 mph
